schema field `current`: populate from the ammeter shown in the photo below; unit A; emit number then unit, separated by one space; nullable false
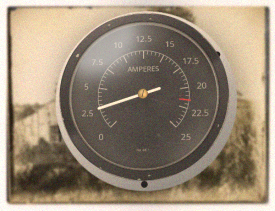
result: 2.5 A
